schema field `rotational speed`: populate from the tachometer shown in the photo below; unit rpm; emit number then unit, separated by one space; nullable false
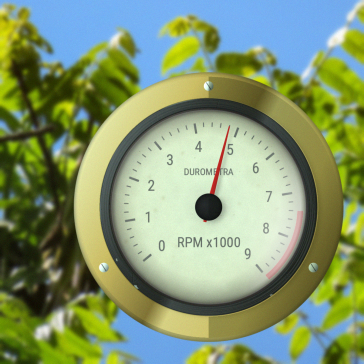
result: 4800 rpm
